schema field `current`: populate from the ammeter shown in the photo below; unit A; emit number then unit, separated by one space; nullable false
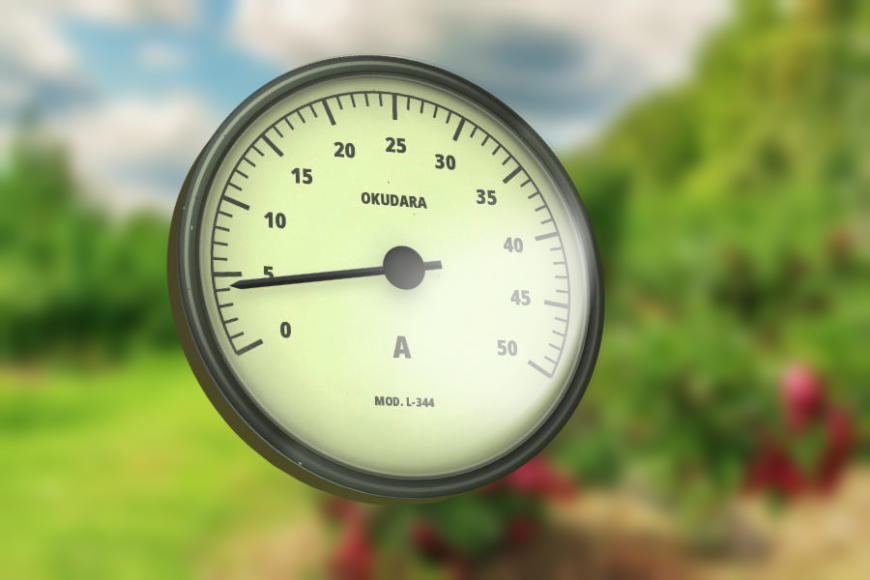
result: 4 A
